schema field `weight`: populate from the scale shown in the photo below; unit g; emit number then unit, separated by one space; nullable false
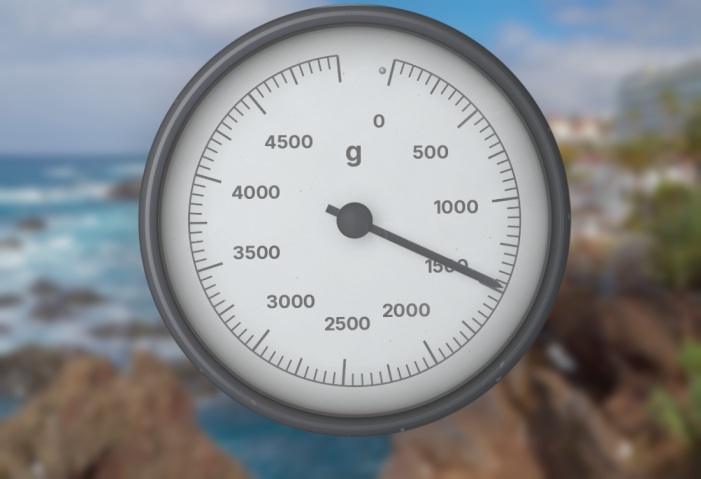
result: 1475 g
